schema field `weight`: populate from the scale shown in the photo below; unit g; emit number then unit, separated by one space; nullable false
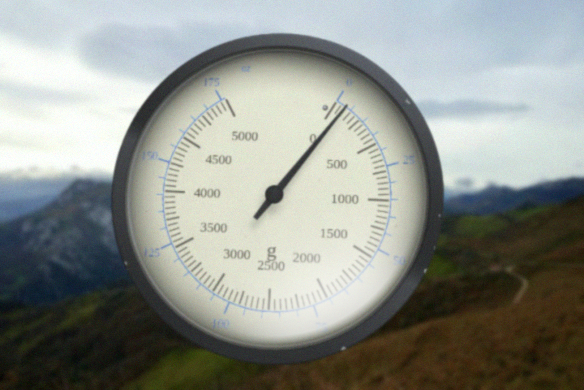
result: 100 g
